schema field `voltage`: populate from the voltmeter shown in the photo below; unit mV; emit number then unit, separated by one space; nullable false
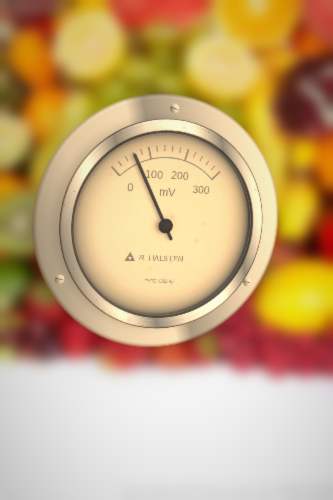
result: 60 mV
